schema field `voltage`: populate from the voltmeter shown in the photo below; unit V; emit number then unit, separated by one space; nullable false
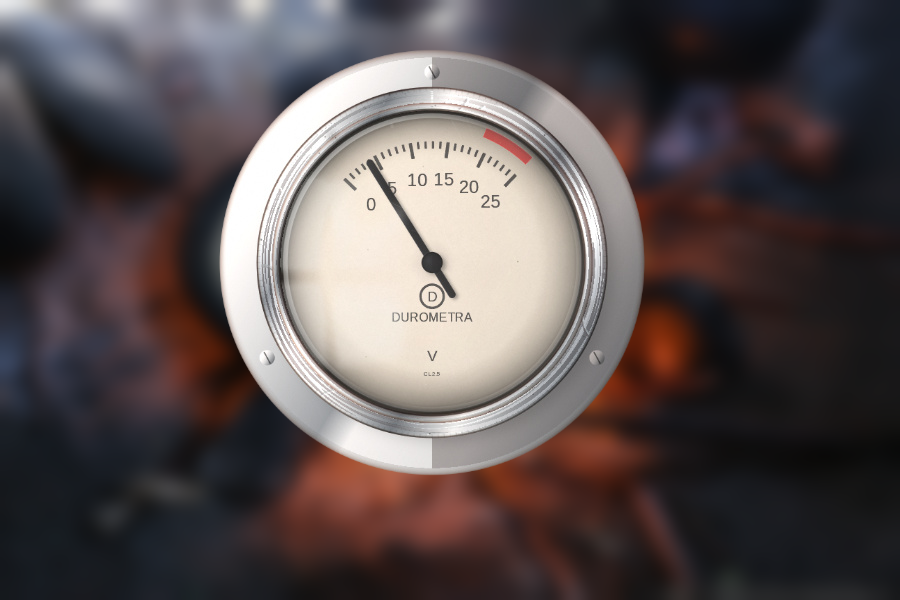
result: 4 V
